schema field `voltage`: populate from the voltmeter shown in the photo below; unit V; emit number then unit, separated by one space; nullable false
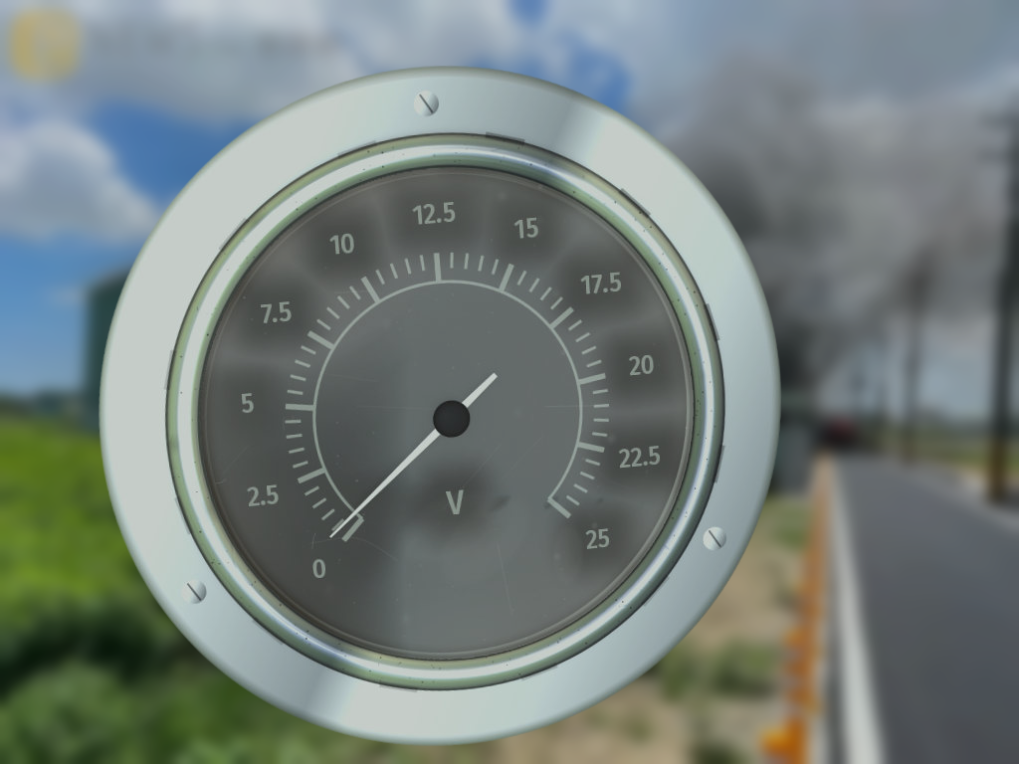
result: 0.5 V
